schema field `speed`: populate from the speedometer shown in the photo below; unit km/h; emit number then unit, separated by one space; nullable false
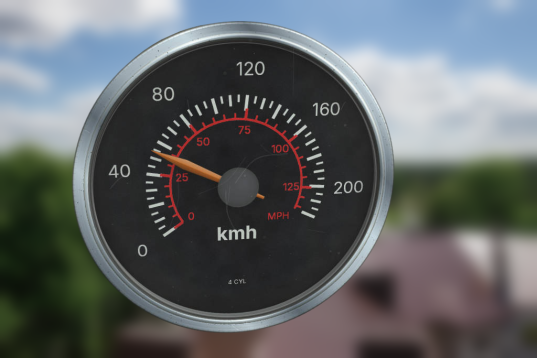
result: 55 km/h
